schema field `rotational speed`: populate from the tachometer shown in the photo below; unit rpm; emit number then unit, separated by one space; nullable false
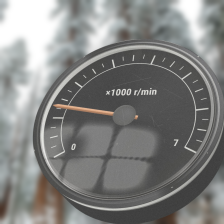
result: 1250 rpm
